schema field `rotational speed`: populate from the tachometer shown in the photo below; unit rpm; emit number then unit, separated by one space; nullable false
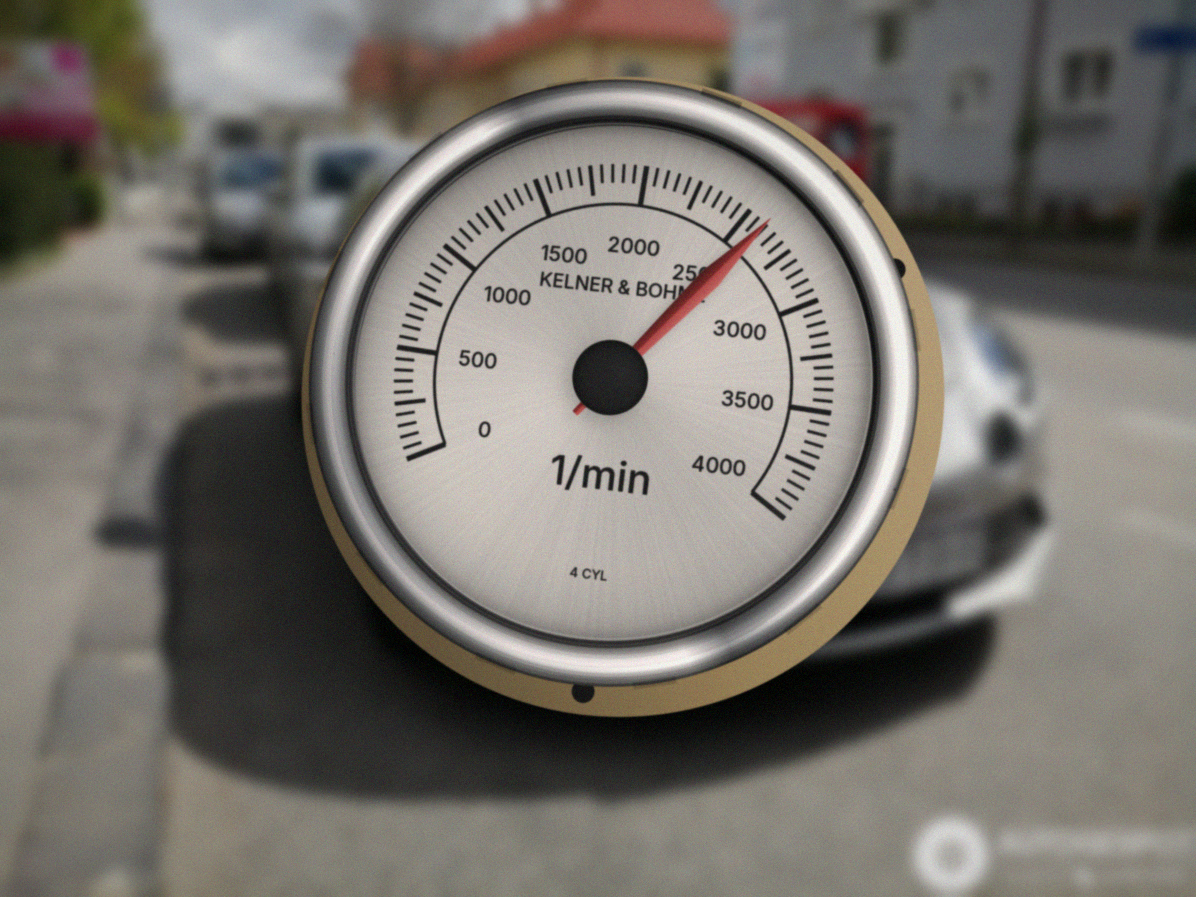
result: 2600 rpm
